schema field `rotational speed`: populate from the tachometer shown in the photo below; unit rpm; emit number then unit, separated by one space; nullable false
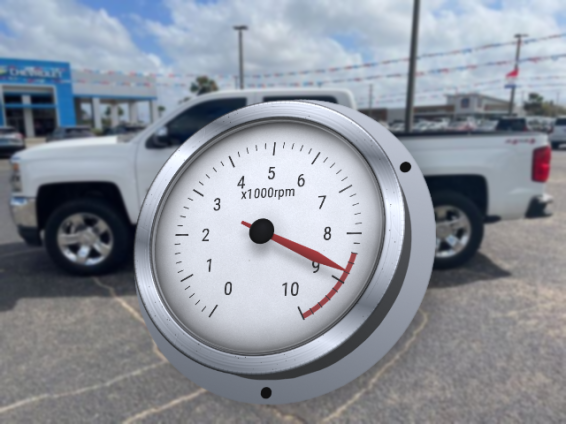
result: 8800 rpm
